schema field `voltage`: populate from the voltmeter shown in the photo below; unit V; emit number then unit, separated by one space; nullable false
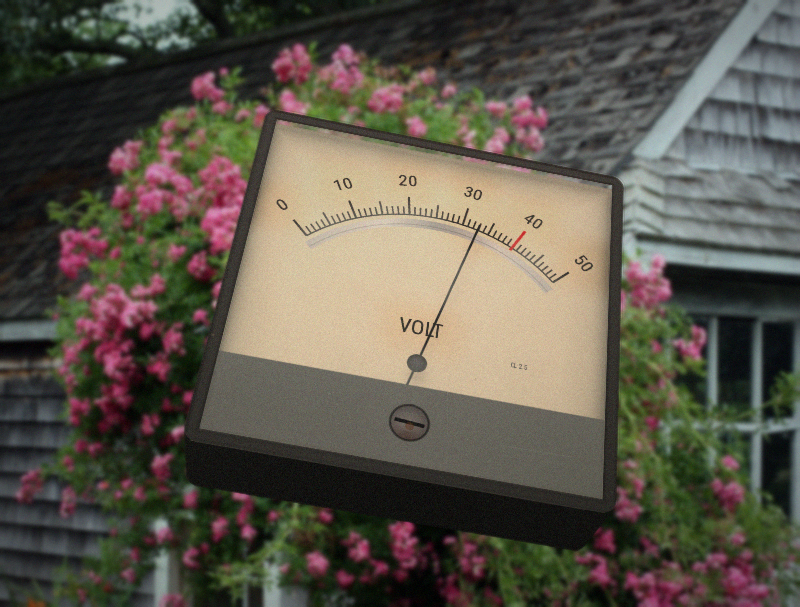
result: 33 V
